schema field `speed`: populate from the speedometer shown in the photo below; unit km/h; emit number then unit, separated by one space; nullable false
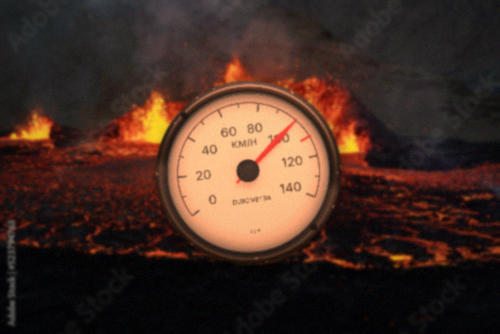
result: 100 km/h
